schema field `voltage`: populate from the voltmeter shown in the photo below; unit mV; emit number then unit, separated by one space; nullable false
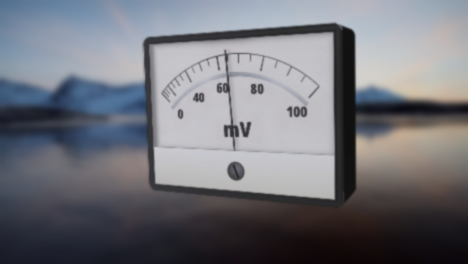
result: 65 mV
